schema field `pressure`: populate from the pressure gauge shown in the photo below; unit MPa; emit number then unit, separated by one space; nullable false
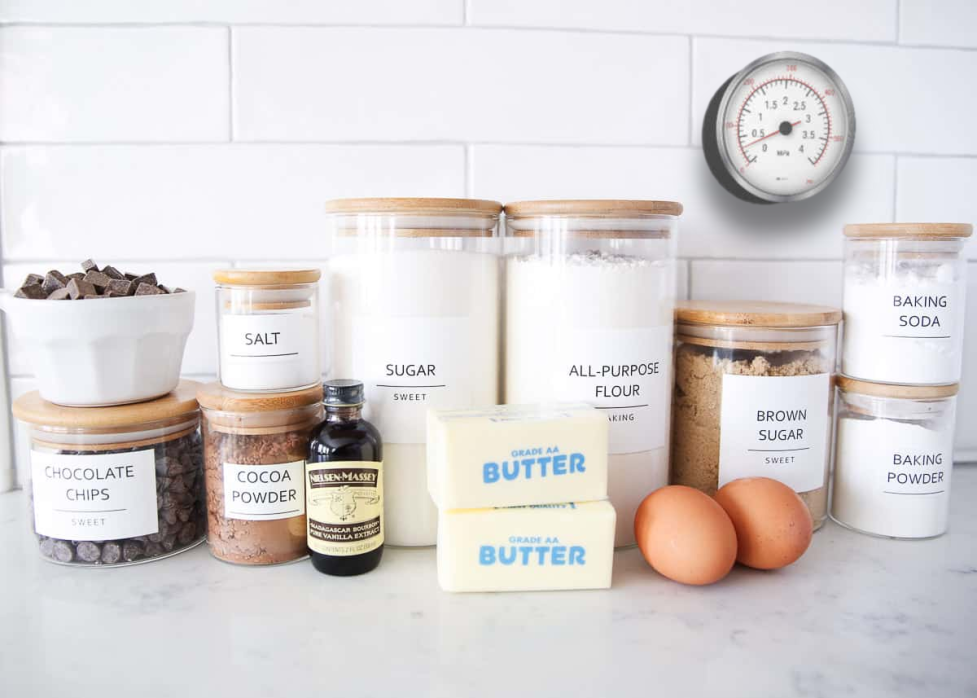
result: 0.3 MPa
